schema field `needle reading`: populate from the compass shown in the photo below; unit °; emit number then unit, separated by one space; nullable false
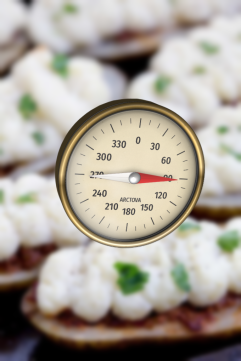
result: 90 °
